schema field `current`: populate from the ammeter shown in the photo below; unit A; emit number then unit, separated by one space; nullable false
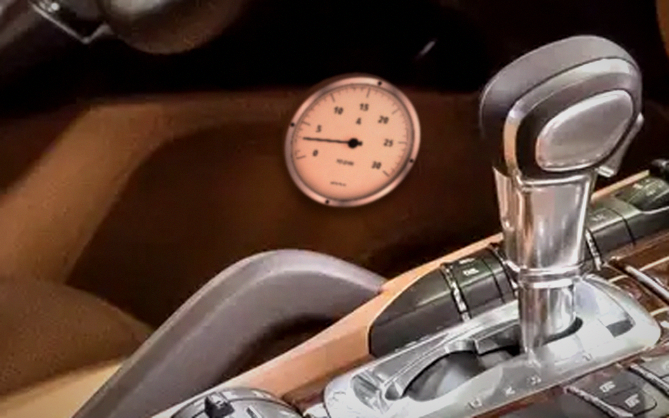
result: 3 A
